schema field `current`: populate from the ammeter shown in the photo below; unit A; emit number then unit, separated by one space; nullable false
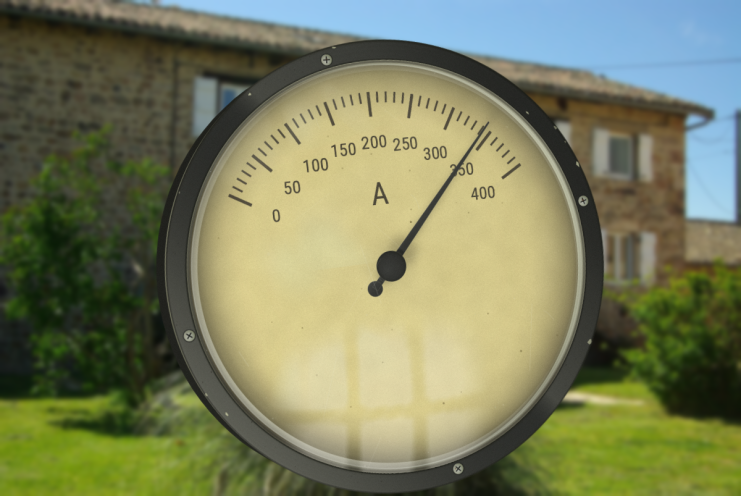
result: 340 A
